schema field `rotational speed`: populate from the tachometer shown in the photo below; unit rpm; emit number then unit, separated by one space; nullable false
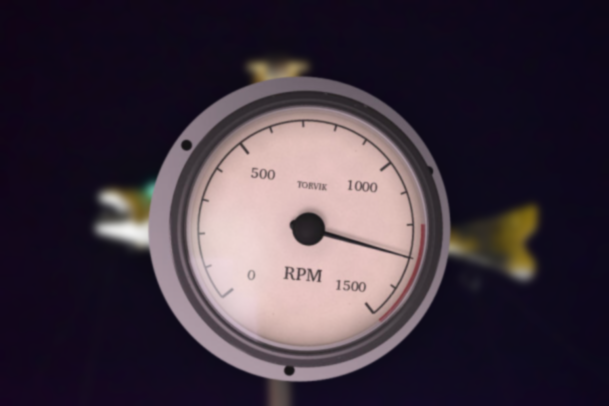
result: 1300 rpm
